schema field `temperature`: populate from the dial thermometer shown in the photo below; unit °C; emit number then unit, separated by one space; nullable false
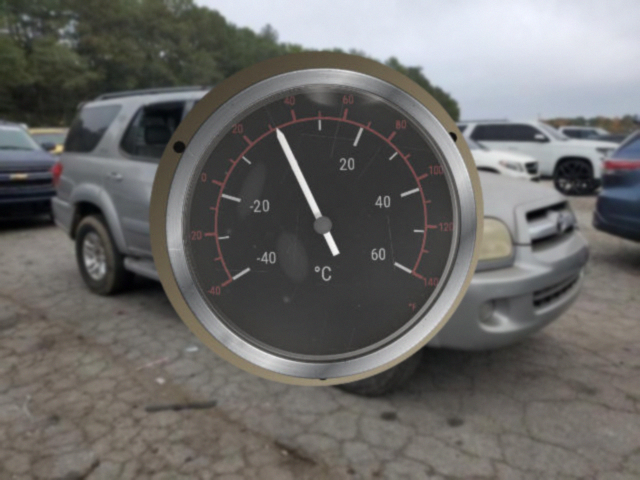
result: 0 °C
